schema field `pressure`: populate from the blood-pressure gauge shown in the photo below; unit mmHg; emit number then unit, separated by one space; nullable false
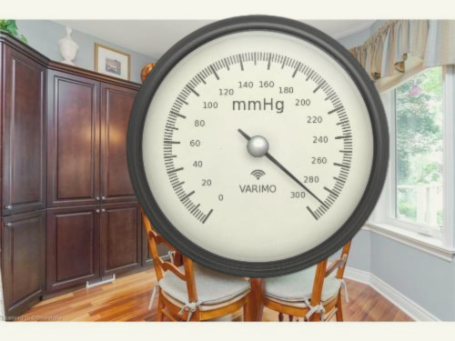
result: 290 mmHg
